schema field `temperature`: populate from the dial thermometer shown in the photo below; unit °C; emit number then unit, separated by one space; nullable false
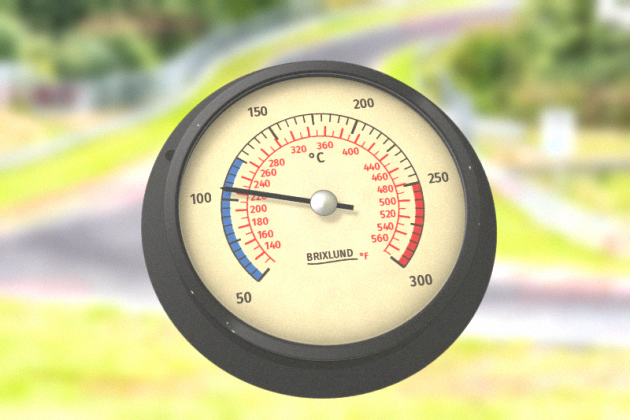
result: 105 °C
